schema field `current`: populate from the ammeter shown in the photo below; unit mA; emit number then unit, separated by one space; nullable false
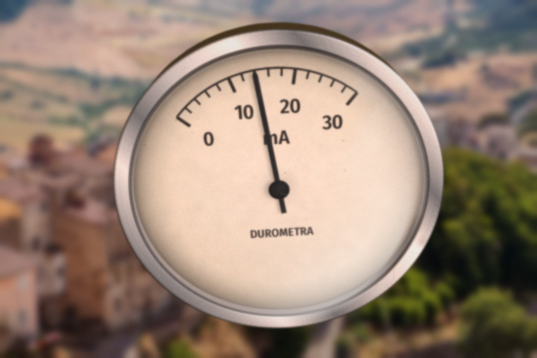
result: 14 mA
